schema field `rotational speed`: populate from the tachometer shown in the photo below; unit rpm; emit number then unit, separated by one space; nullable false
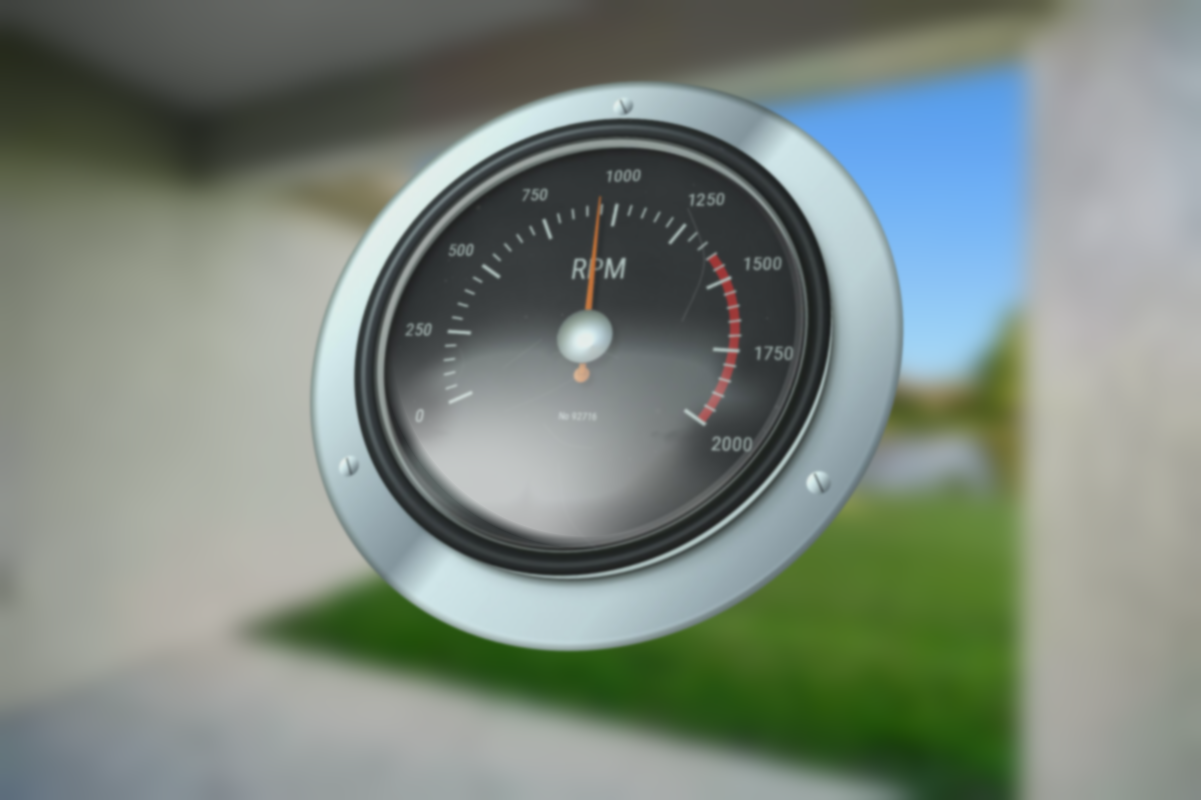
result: 950 rpm
